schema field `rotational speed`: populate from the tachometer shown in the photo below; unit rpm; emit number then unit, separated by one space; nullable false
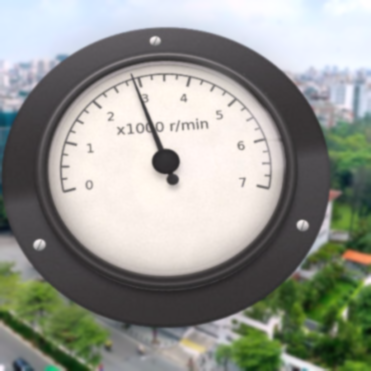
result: 2875 rpm
